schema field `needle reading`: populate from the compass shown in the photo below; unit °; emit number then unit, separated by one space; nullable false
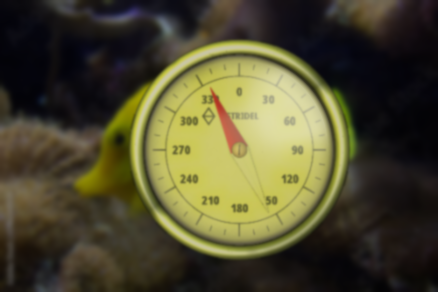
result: 335 °
